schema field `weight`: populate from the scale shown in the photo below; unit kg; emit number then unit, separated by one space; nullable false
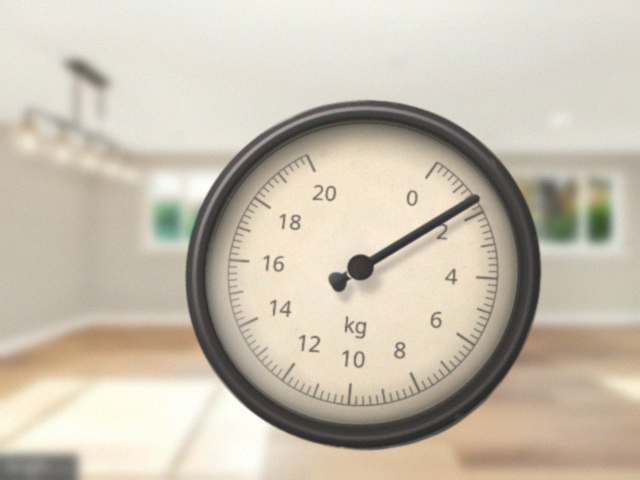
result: 1.6 kg
